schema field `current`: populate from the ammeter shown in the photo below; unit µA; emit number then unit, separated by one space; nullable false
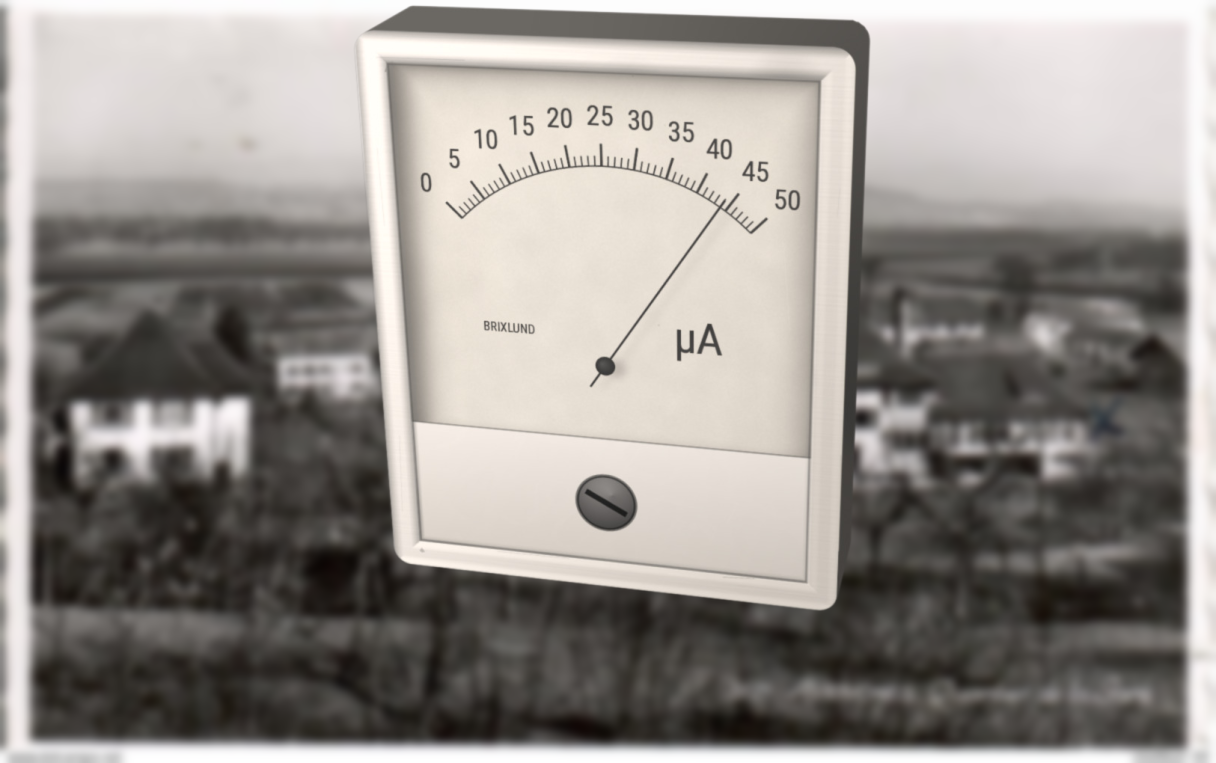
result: 44 µA
